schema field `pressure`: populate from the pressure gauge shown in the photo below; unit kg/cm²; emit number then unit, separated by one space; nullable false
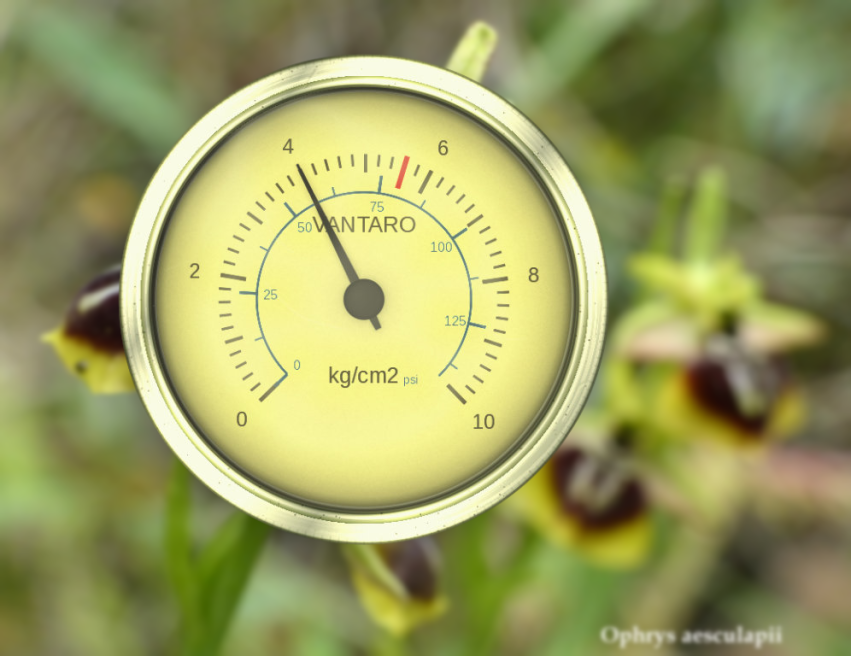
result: 4 kg/cm²
